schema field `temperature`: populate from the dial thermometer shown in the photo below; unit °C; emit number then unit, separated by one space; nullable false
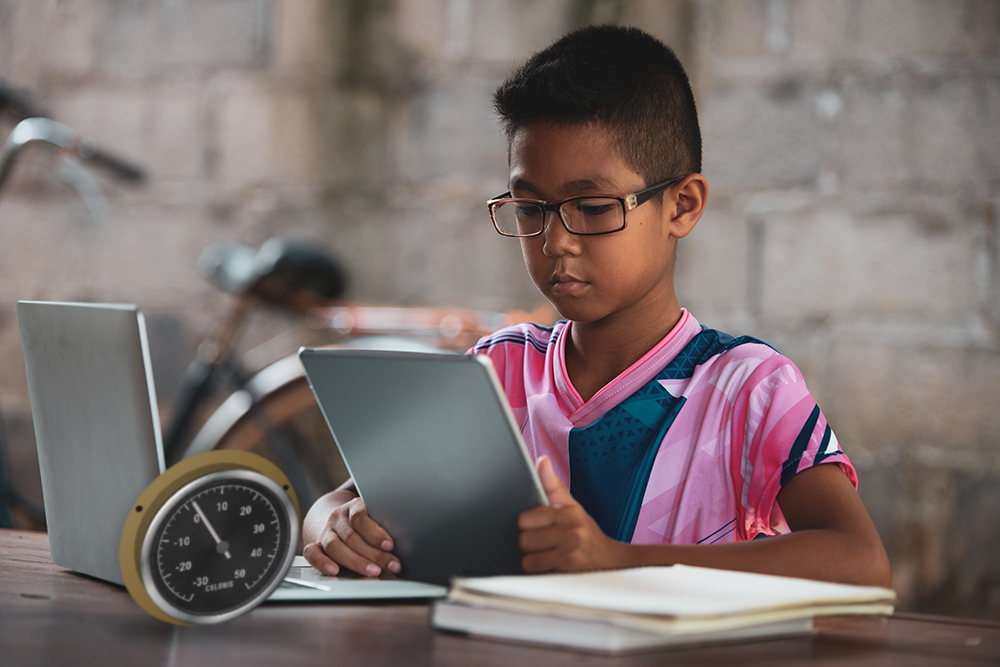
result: 2 °C
